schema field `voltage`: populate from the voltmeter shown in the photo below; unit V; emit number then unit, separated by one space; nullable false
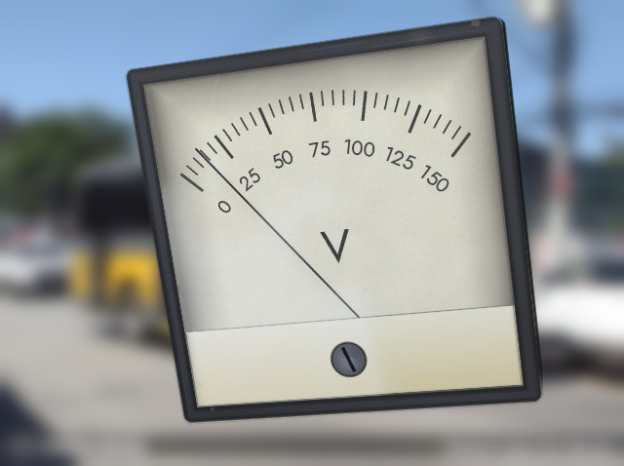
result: 15 V
